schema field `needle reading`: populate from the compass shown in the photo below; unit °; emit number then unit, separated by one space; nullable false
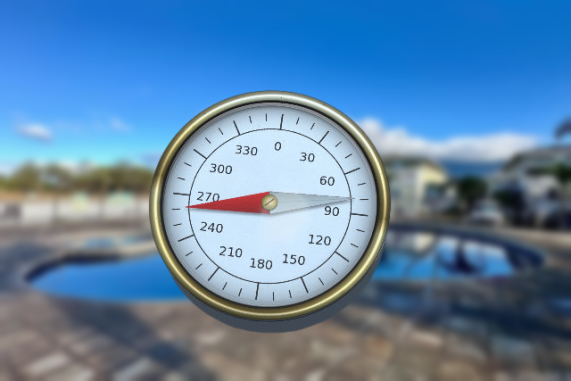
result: 260 °
